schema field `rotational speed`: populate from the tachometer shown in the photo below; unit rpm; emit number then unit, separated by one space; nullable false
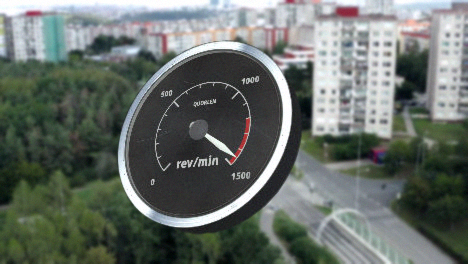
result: 1450 rpm
